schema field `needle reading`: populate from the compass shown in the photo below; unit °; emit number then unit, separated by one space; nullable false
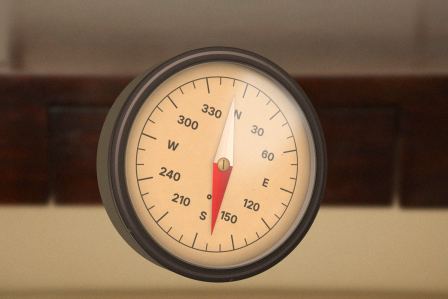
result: 170 °
